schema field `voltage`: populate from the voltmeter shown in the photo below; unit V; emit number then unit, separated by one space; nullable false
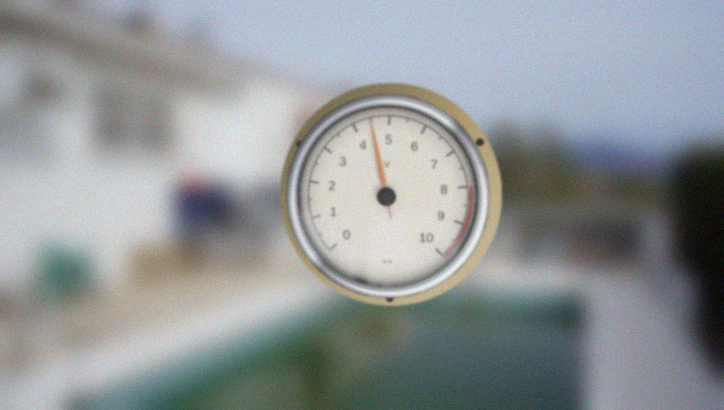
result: 4.5 V
